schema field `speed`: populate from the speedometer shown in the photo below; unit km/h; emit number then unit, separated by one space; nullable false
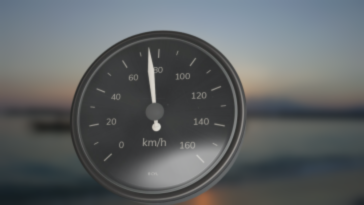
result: 75 km/h
